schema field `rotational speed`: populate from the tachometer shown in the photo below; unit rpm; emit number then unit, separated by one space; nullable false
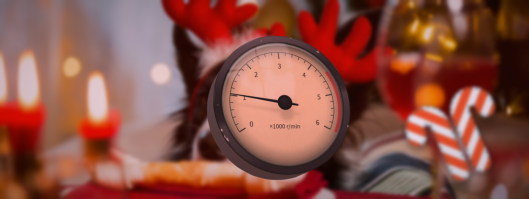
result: 1000 rpm
